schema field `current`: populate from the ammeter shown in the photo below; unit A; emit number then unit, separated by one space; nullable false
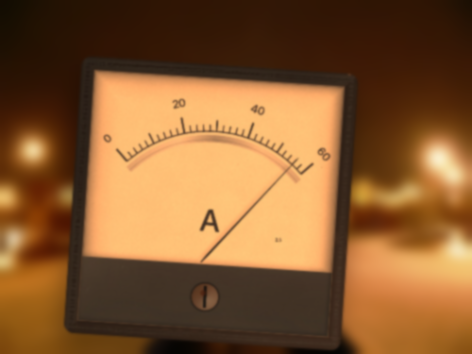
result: 56 A
